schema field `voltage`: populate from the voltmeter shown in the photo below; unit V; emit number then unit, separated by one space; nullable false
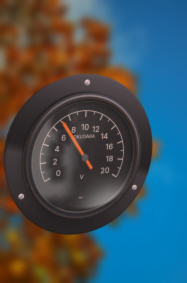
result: 7 V
